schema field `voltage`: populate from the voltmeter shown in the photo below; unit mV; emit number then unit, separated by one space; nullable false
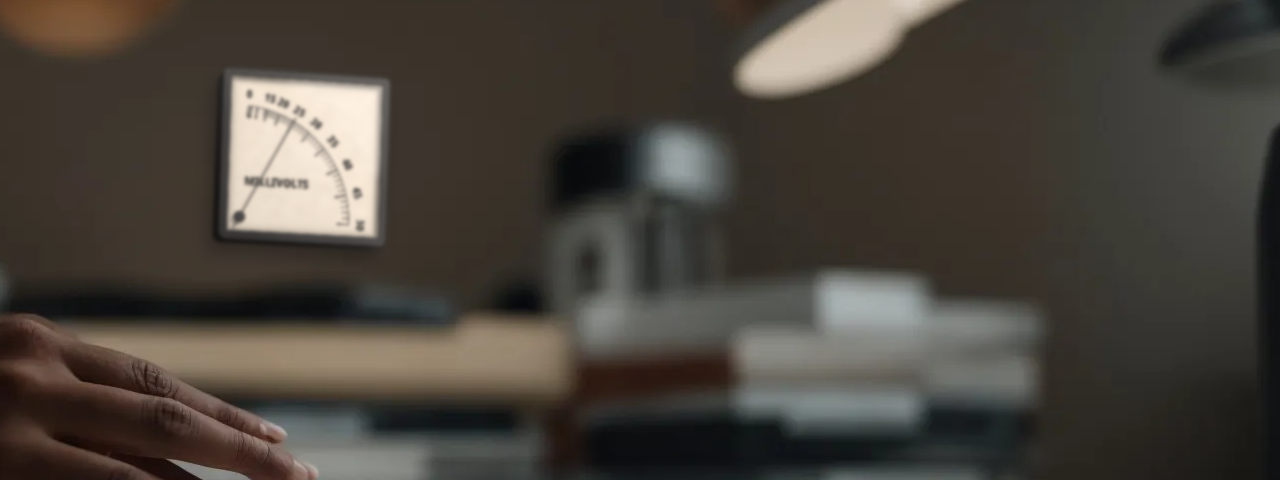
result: 25 mV
